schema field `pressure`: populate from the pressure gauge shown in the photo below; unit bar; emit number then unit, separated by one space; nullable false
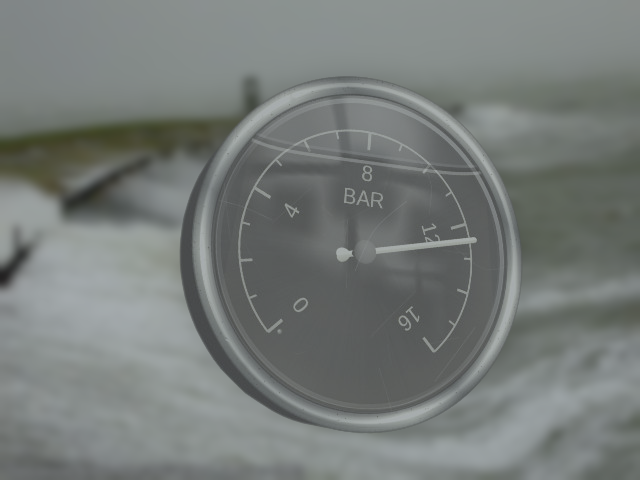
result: 12.5 bar
